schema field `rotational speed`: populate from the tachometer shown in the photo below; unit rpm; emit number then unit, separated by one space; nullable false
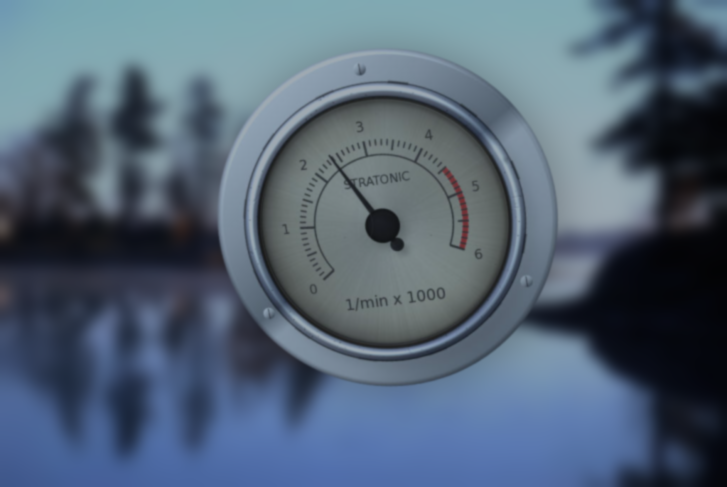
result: 2400 rpm
